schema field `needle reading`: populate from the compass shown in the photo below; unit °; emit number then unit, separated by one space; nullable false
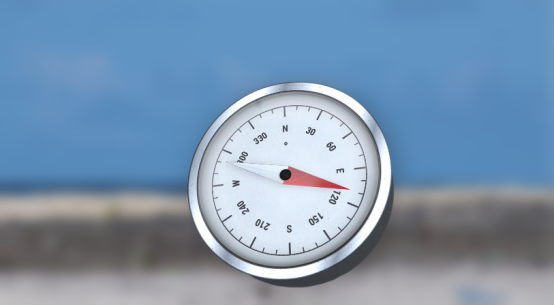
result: 110 °
